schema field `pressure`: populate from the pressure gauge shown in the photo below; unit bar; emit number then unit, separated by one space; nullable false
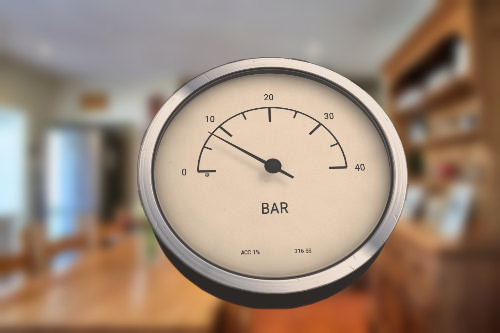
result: 7.5 bar
